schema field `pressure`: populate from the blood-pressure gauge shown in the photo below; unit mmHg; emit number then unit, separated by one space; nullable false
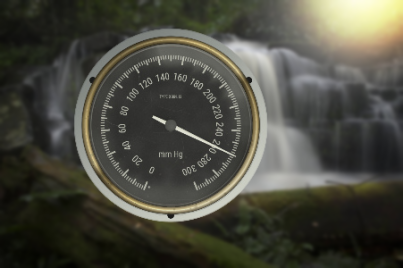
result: 260 mmHg
